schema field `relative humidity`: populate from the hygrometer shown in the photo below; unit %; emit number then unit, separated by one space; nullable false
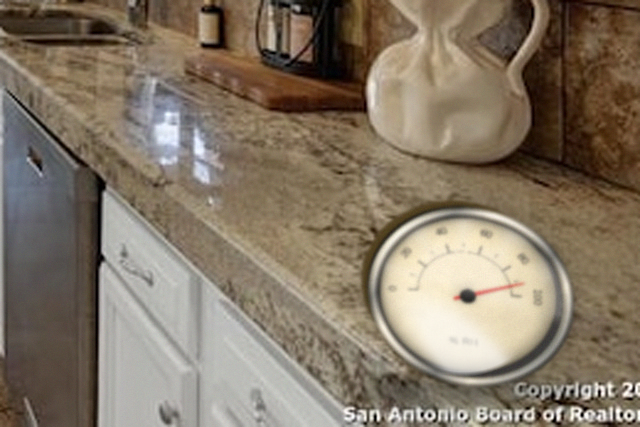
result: 90 %
